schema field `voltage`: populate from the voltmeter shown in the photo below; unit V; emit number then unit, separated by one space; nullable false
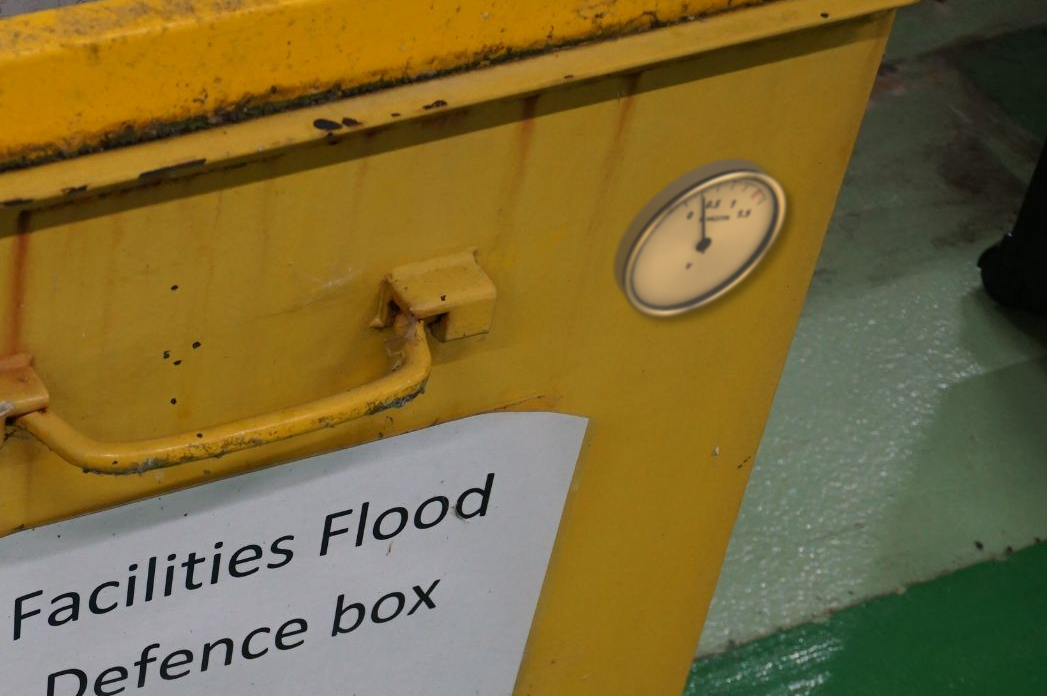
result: 0.25 V
